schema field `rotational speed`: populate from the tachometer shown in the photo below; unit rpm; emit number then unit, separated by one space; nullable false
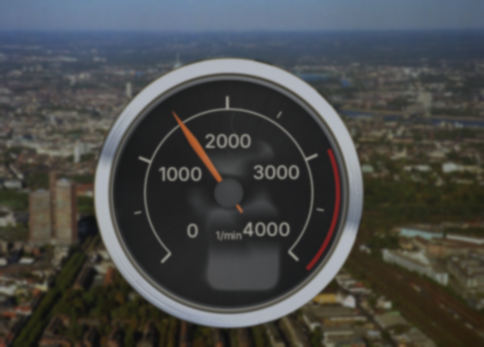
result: 1500 rpm
